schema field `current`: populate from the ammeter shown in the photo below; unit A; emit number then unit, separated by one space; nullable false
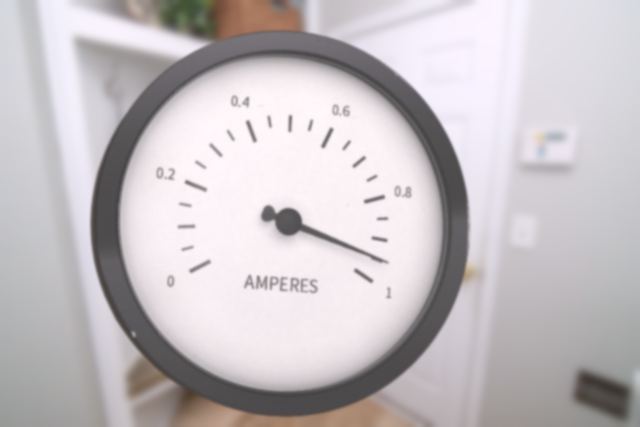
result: 0.95 A
